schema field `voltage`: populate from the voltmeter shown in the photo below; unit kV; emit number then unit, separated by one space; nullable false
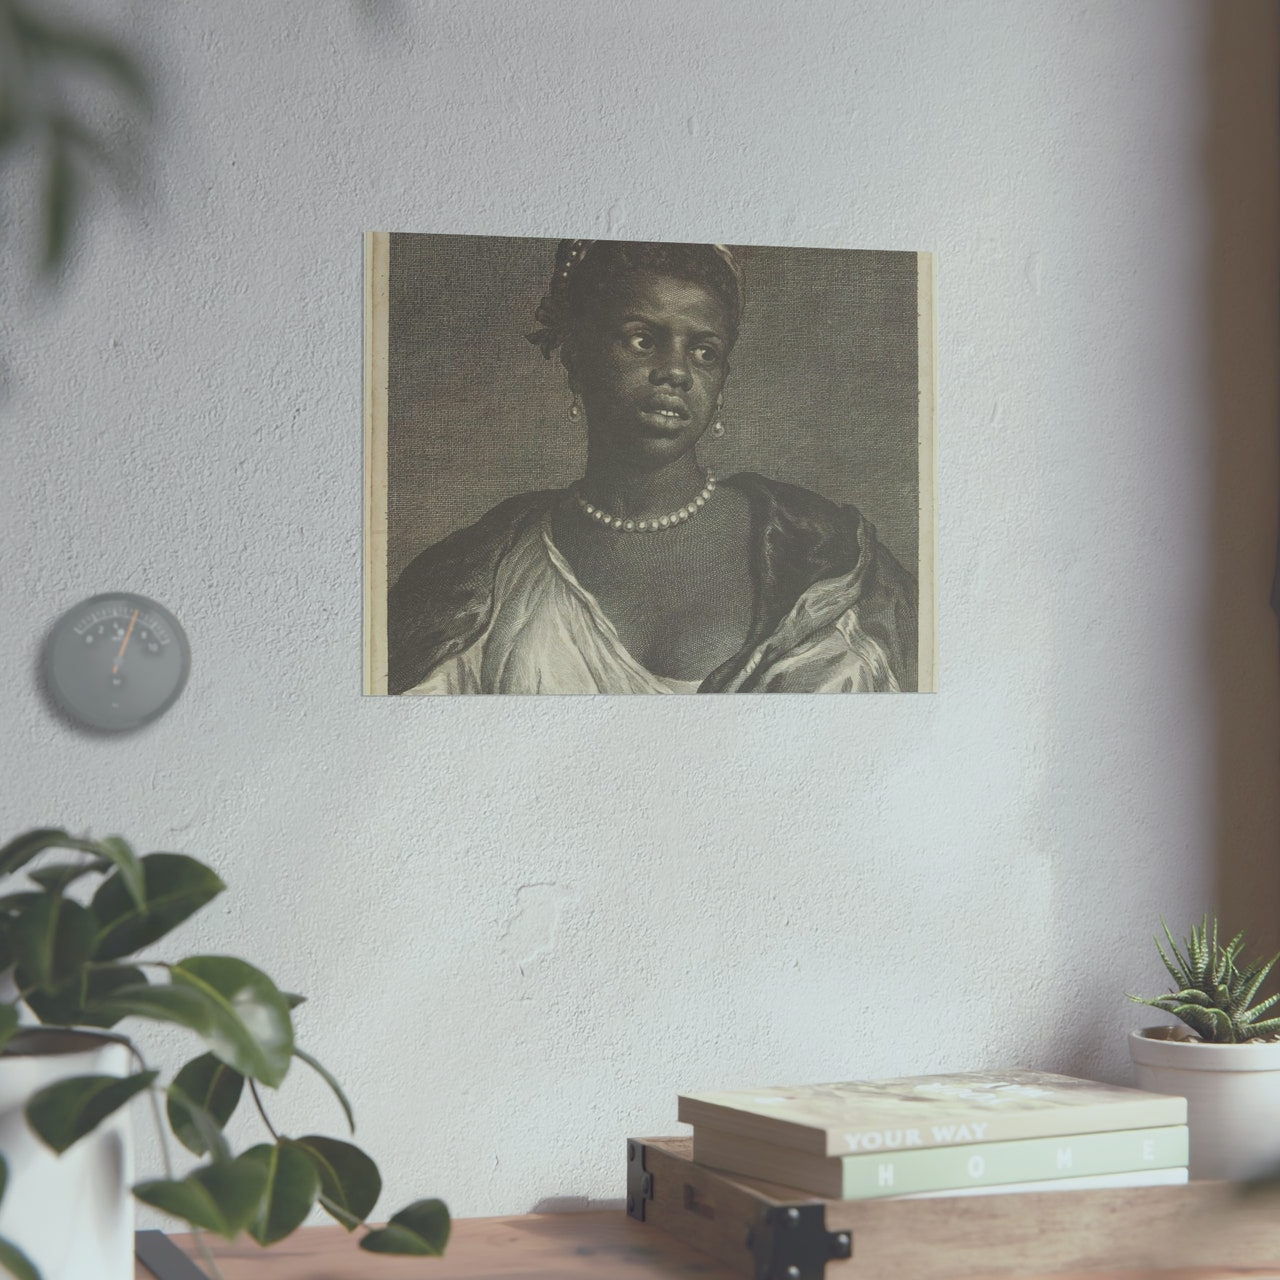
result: 6 kV
